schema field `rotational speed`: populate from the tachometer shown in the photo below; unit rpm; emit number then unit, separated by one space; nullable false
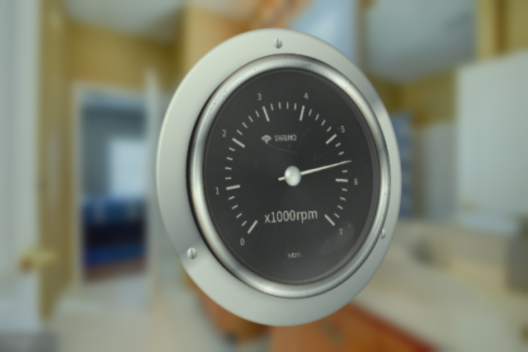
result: 5600 rpm
